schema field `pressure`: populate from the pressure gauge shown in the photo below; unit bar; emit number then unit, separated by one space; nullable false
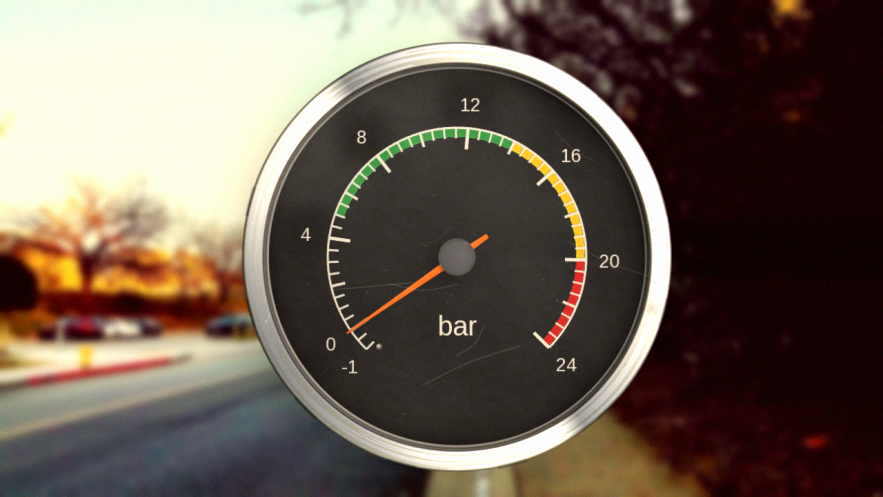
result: 0 bar
